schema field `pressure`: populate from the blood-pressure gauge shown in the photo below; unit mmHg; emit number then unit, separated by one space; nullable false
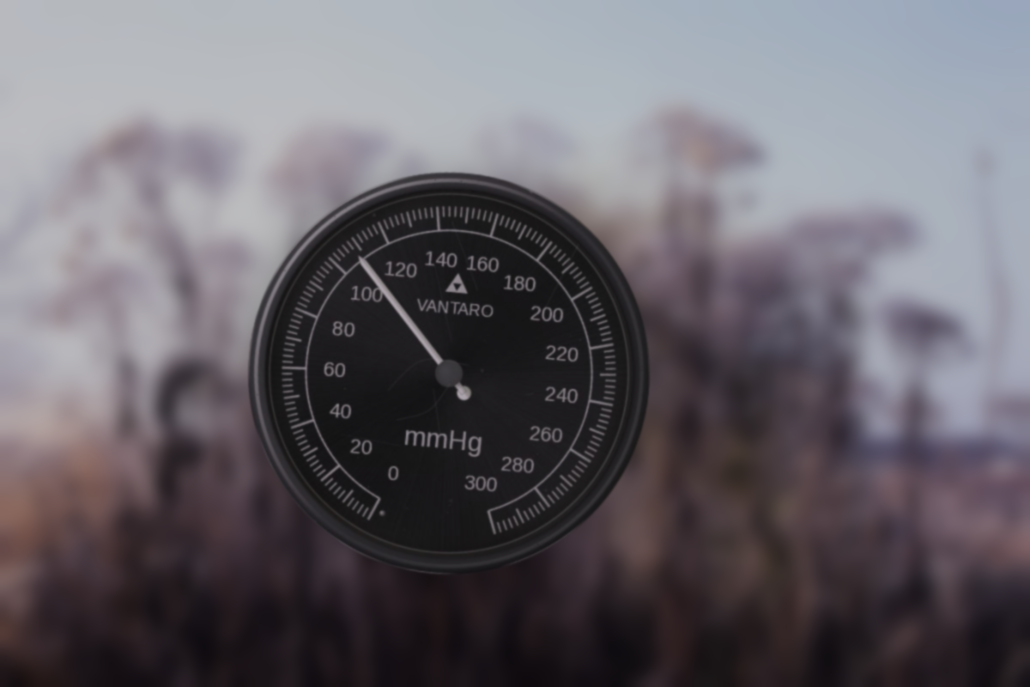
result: 108 mmHg
